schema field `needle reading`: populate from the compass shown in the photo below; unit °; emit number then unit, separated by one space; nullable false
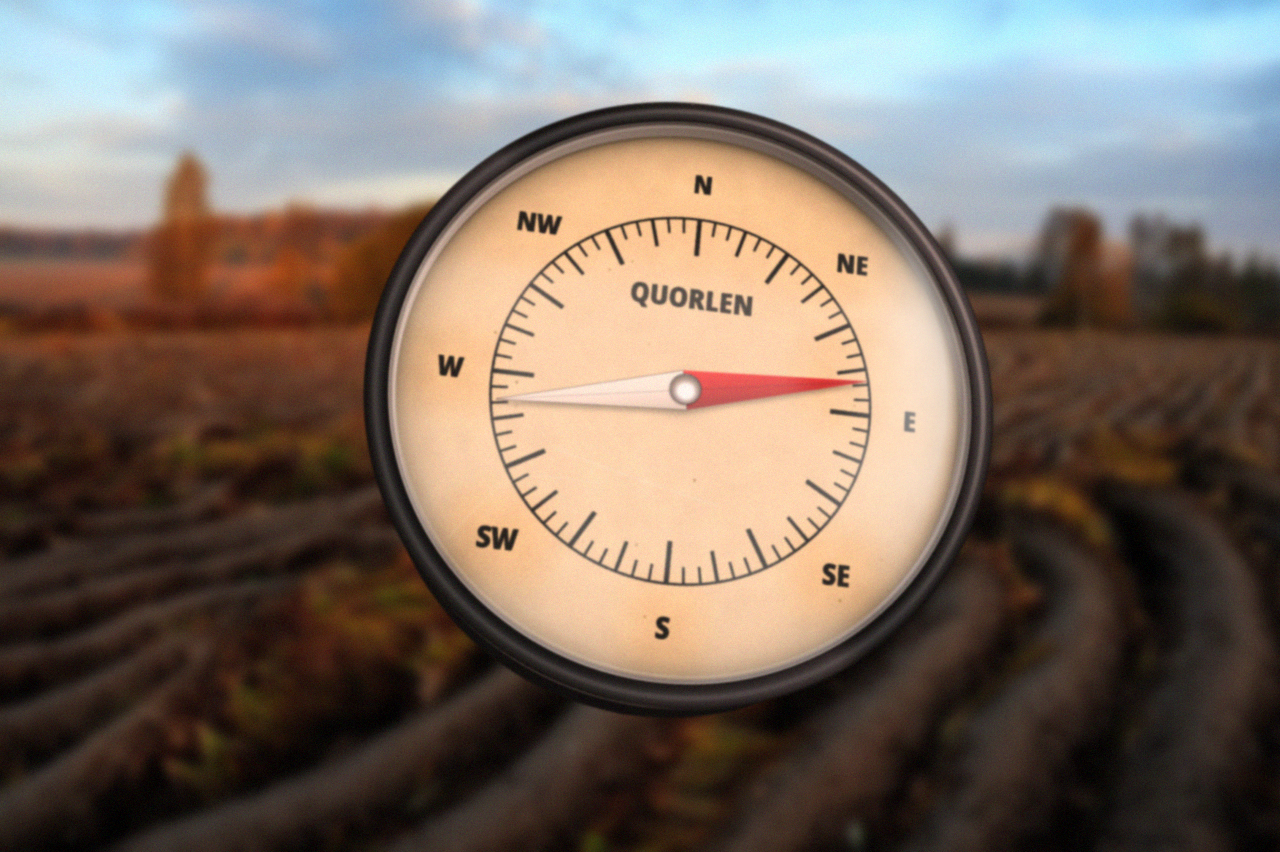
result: 80 °
